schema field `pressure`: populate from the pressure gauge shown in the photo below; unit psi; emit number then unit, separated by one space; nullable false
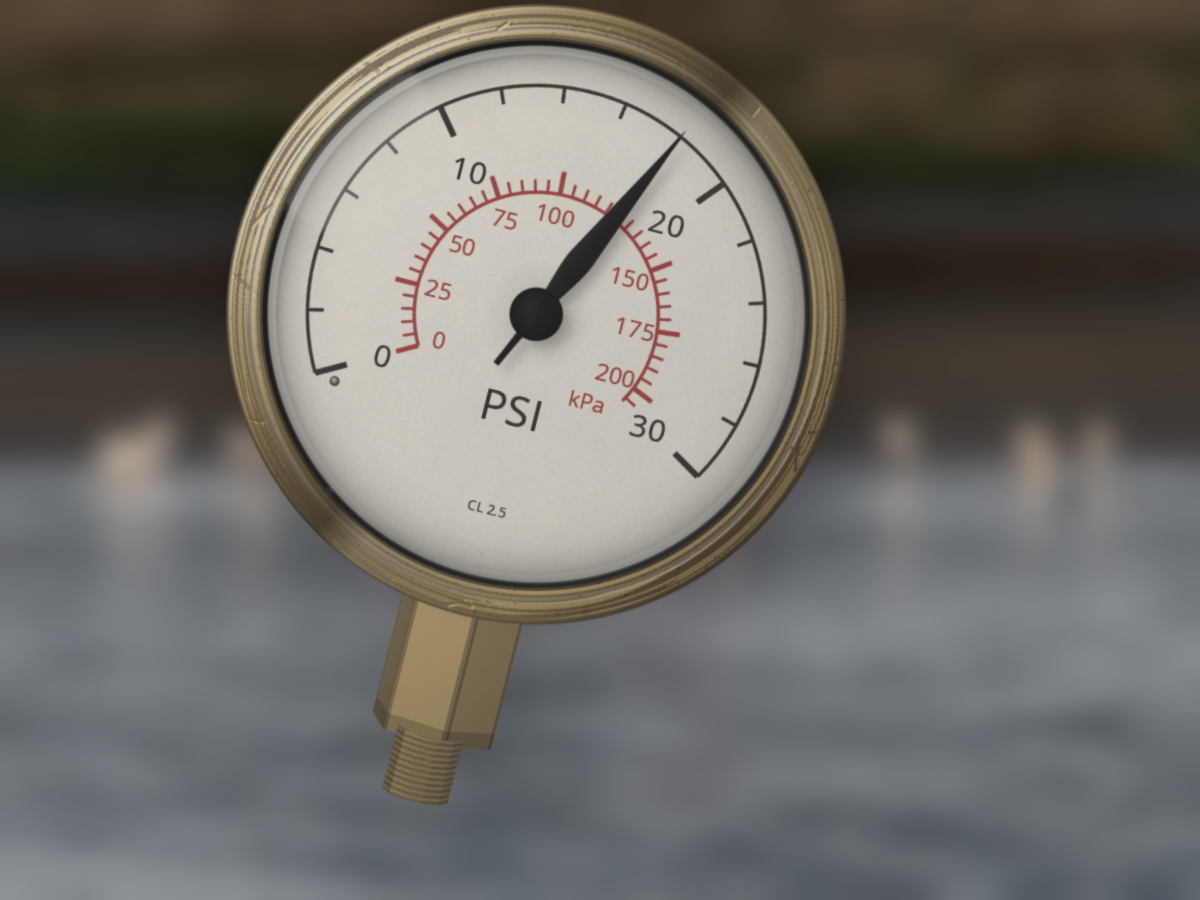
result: 18 psi
